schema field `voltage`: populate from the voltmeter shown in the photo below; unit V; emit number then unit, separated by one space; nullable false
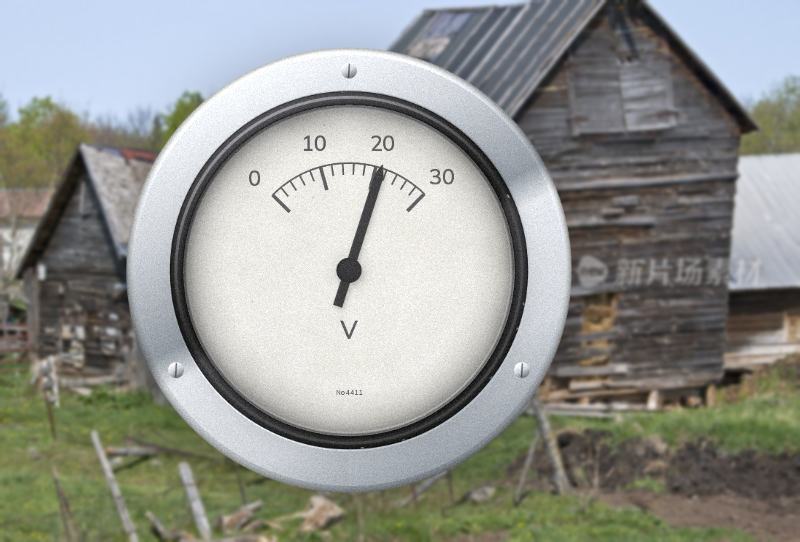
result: 21 V
